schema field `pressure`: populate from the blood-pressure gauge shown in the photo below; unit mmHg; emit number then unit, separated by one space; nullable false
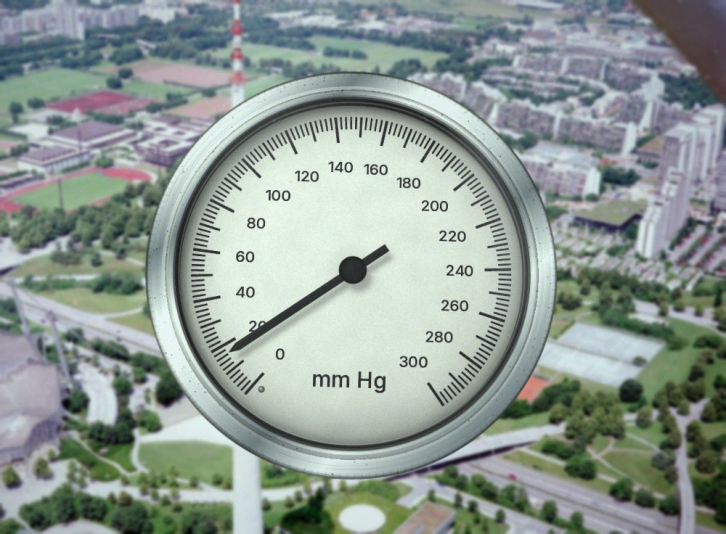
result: 16 mmHg
